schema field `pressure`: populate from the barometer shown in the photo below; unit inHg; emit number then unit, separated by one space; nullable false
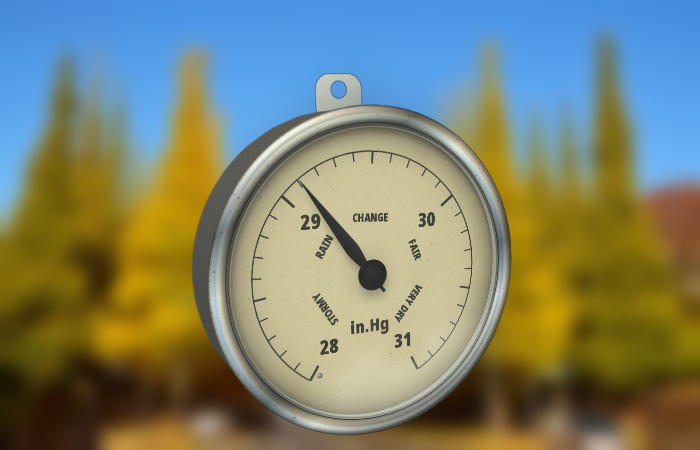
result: 29.1 inHg
